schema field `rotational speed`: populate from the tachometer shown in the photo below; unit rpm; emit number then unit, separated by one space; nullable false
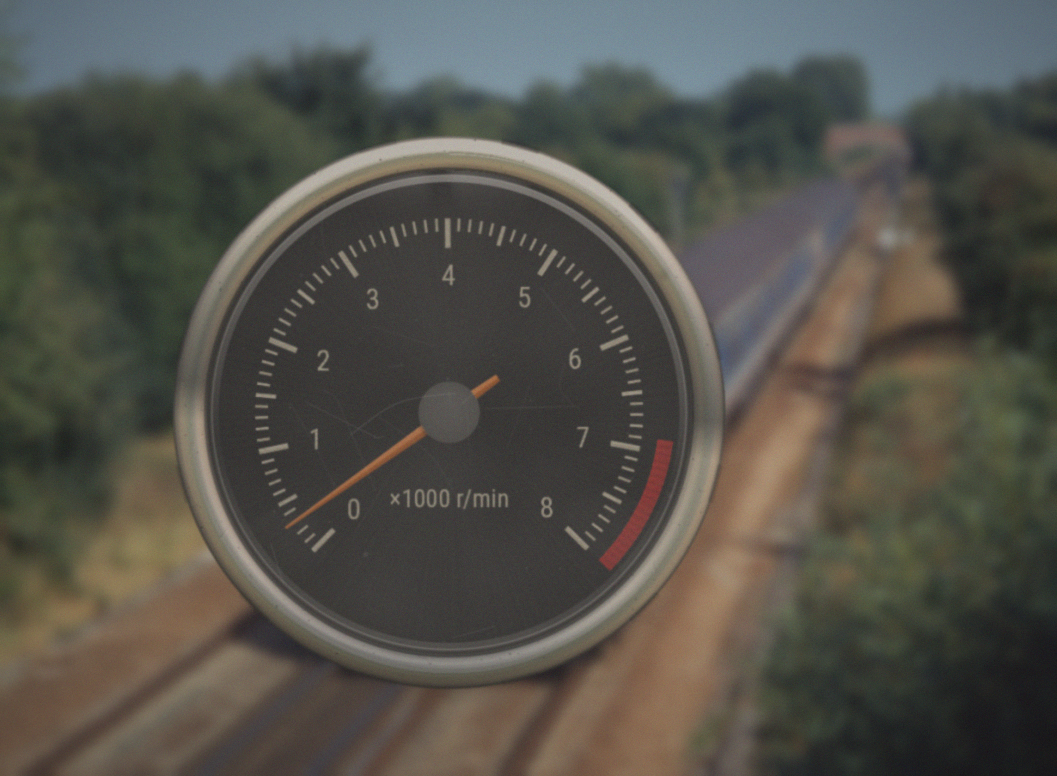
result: 300 rpm
